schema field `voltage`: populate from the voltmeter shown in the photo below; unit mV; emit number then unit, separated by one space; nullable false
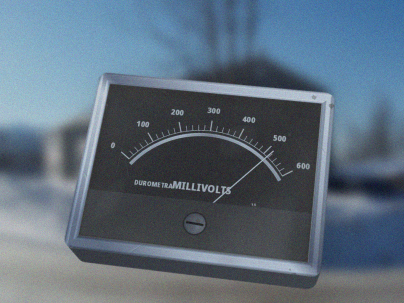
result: 520 mV
